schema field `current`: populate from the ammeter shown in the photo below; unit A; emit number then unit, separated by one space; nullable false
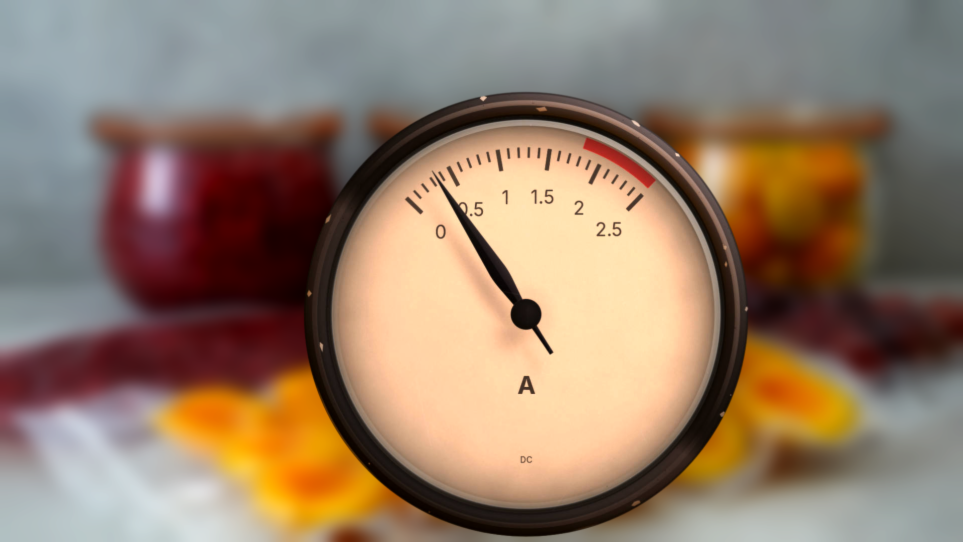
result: 0.35 A
